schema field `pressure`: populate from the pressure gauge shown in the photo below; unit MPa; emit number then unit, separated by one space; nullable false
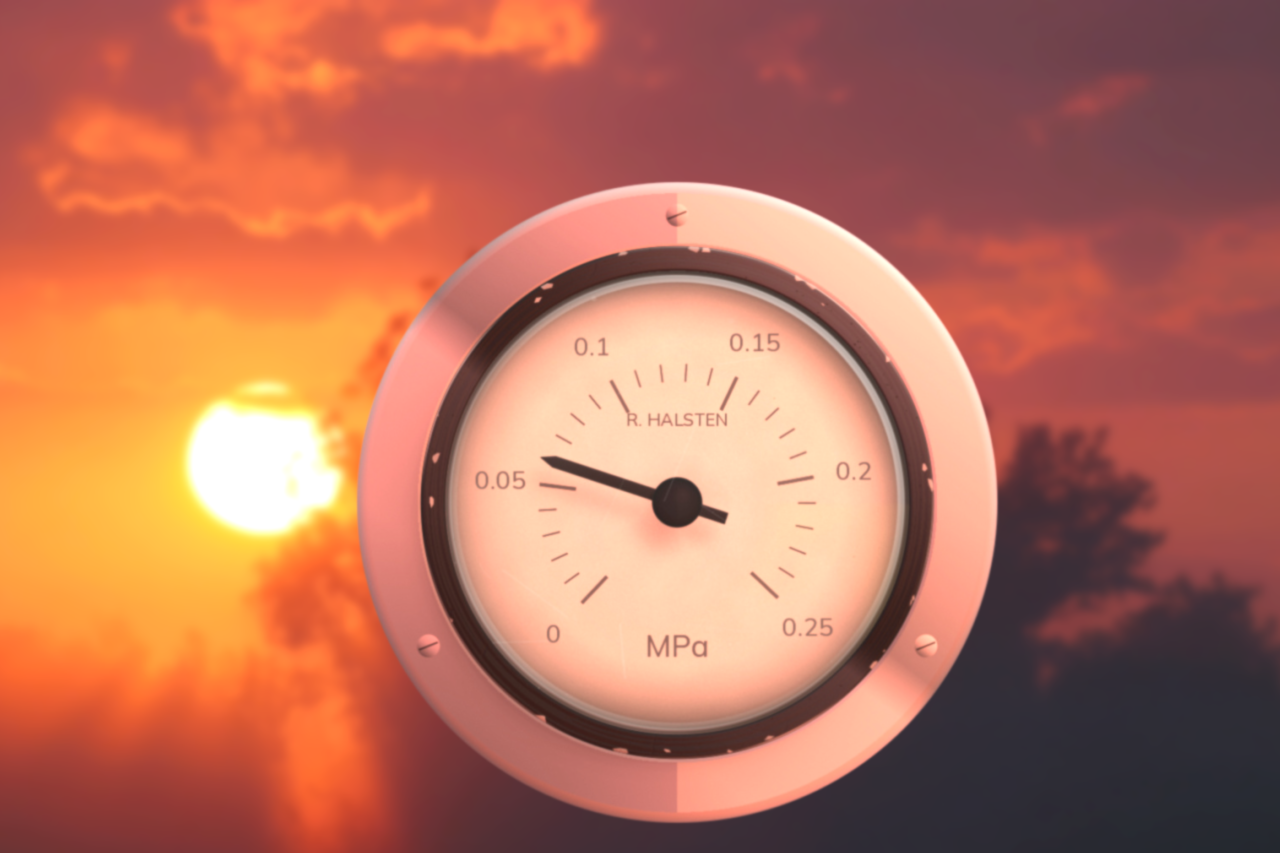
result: 0.06 MPa
